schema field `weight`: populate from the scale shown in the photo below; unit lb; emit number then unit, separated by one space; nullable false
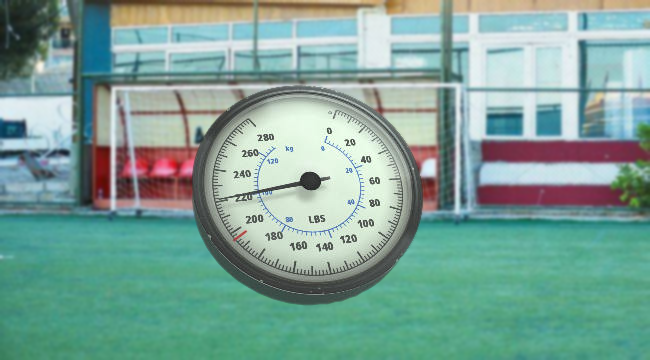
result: 220 lb
